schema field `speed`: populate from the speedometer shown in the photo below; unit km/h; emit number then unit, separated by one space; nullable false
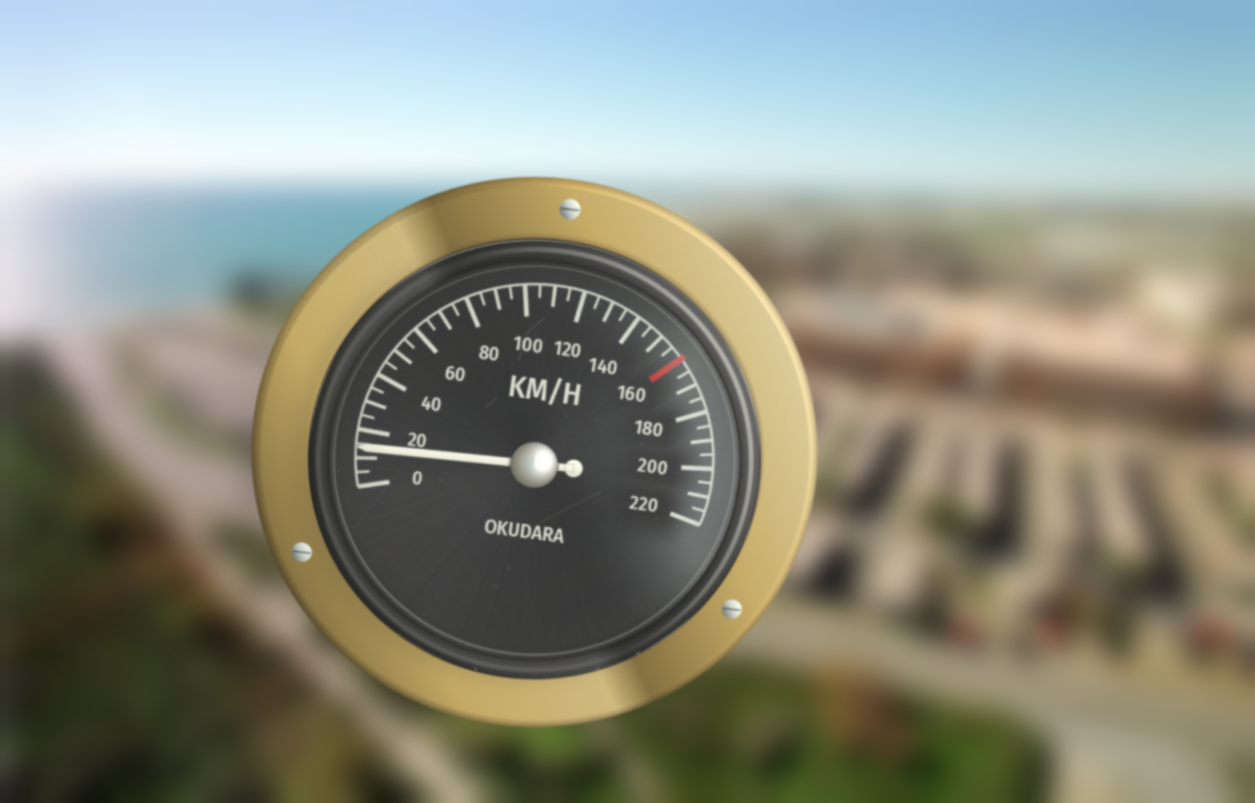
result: 15 km/h
